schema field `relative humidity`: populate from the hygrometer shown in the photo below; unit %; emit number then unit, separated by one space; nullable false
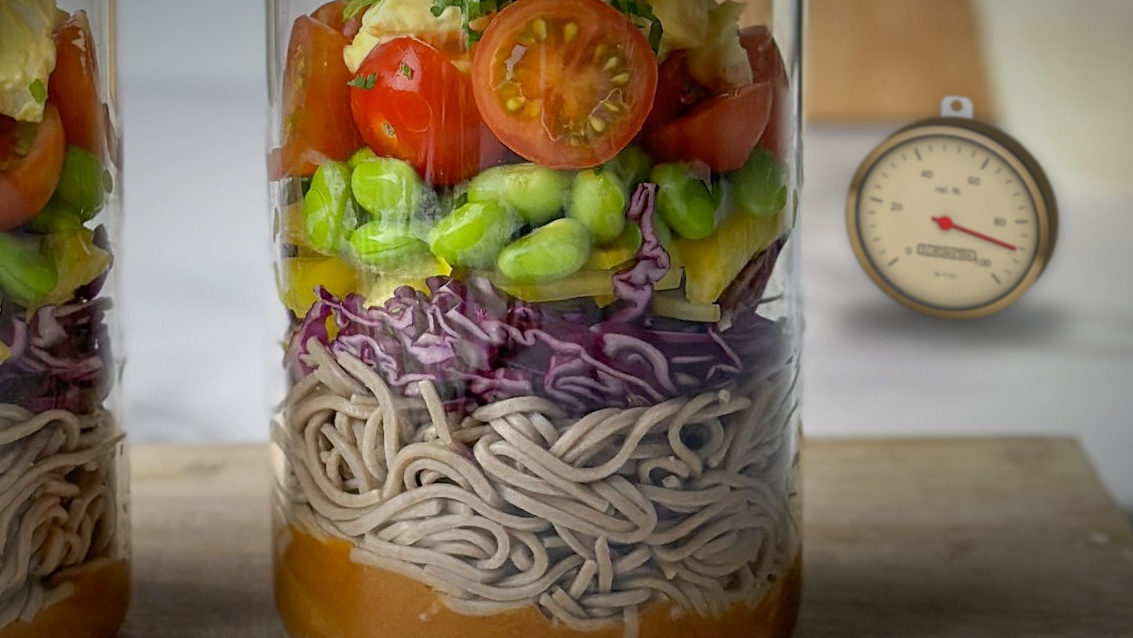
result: 88 %
